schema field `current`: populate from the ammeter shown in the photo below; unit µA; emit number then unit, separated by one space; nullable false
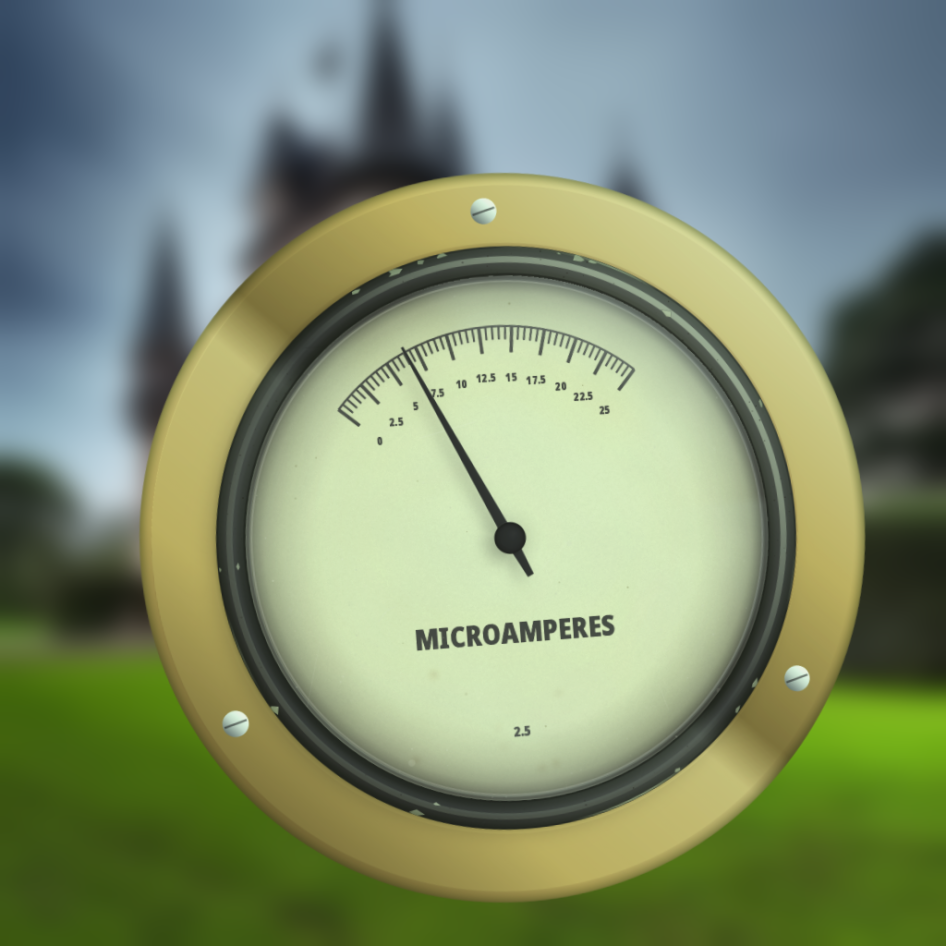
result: 6.5 µA
